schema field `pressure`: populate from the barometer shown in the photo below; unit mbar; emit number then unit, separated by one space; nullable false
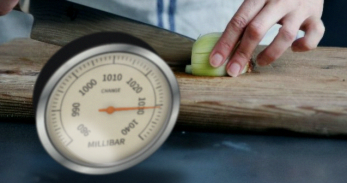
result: 1030 mbar
